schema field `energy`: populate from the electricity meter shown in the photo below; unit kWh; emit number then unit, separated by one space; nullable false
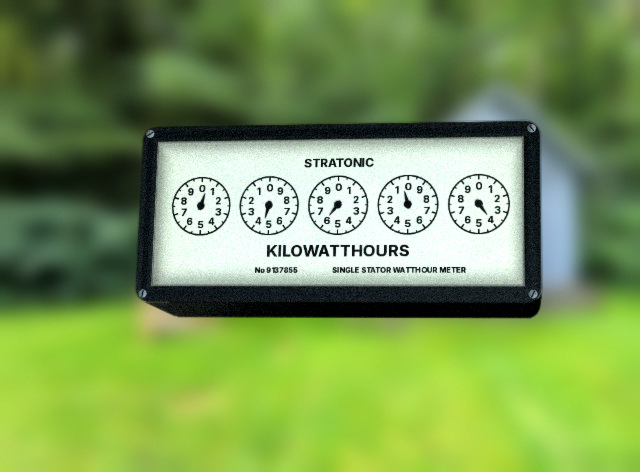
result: 4604 kWh
